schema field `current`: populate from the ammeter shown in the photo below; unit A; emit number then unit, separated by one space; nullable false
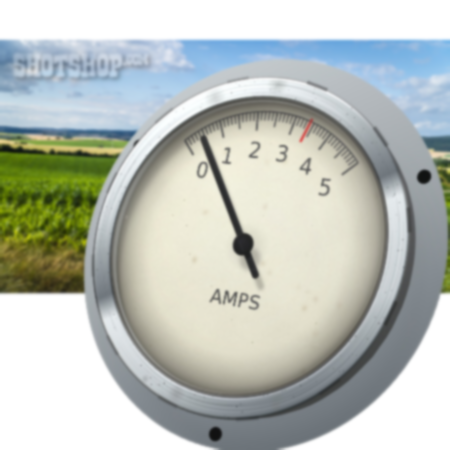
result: 0.5 A
